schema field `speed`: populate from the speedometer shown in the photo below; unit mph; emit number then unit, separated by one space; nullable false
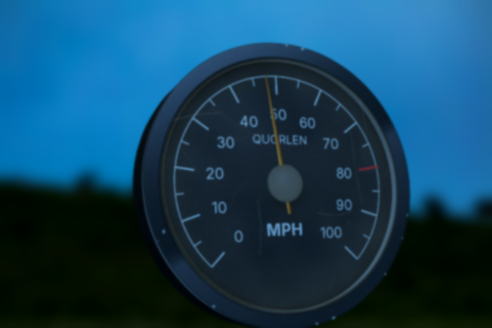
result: 47.5 mph
